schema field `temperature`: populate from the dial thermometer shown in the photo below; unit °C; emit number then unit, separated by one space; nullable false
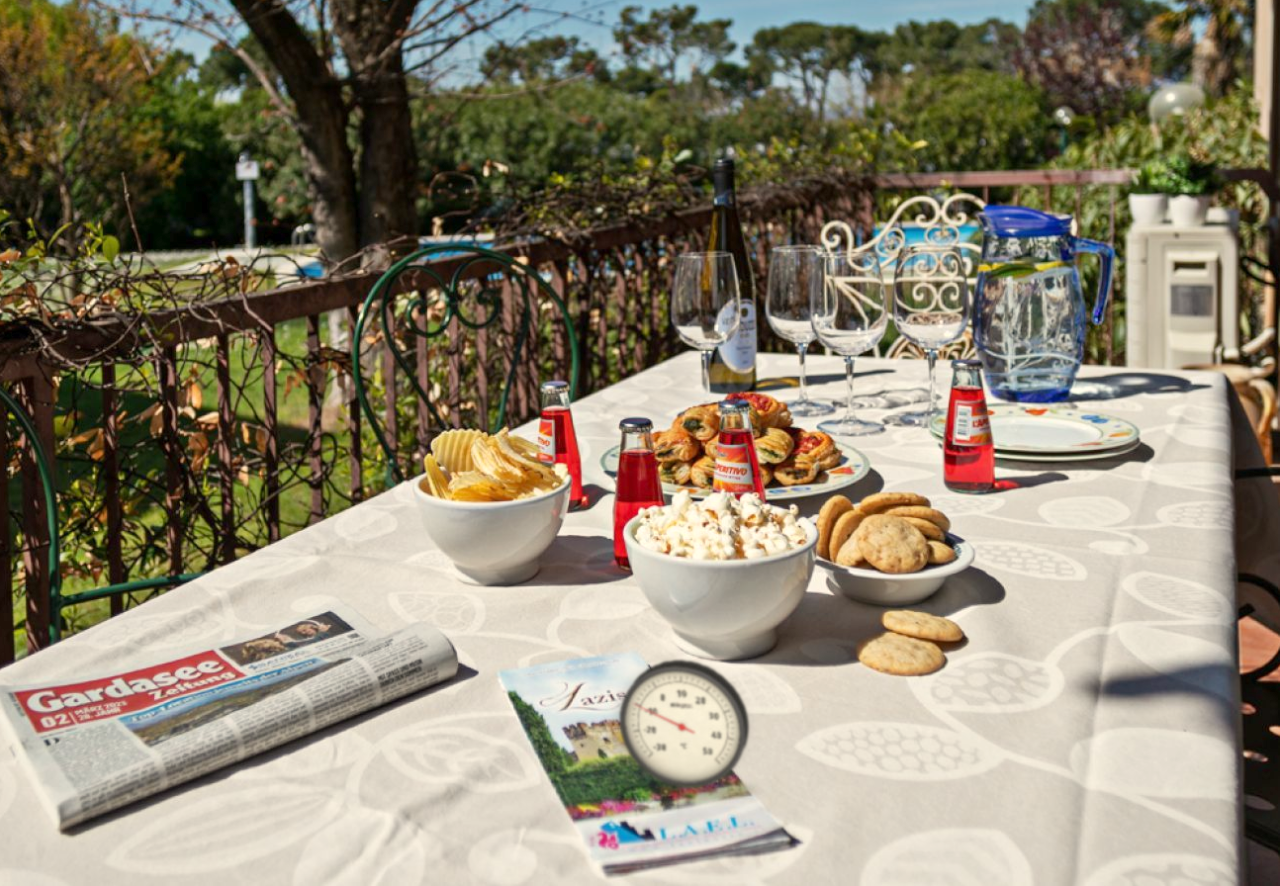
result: -10 °C
